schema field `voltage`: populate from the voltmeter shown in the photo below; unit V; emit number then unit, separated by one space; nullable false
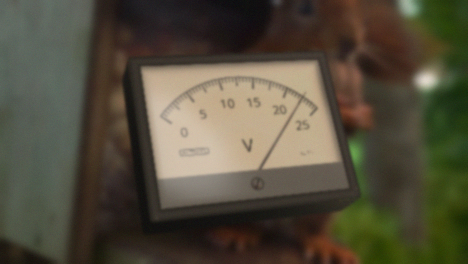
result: 22.5 V
